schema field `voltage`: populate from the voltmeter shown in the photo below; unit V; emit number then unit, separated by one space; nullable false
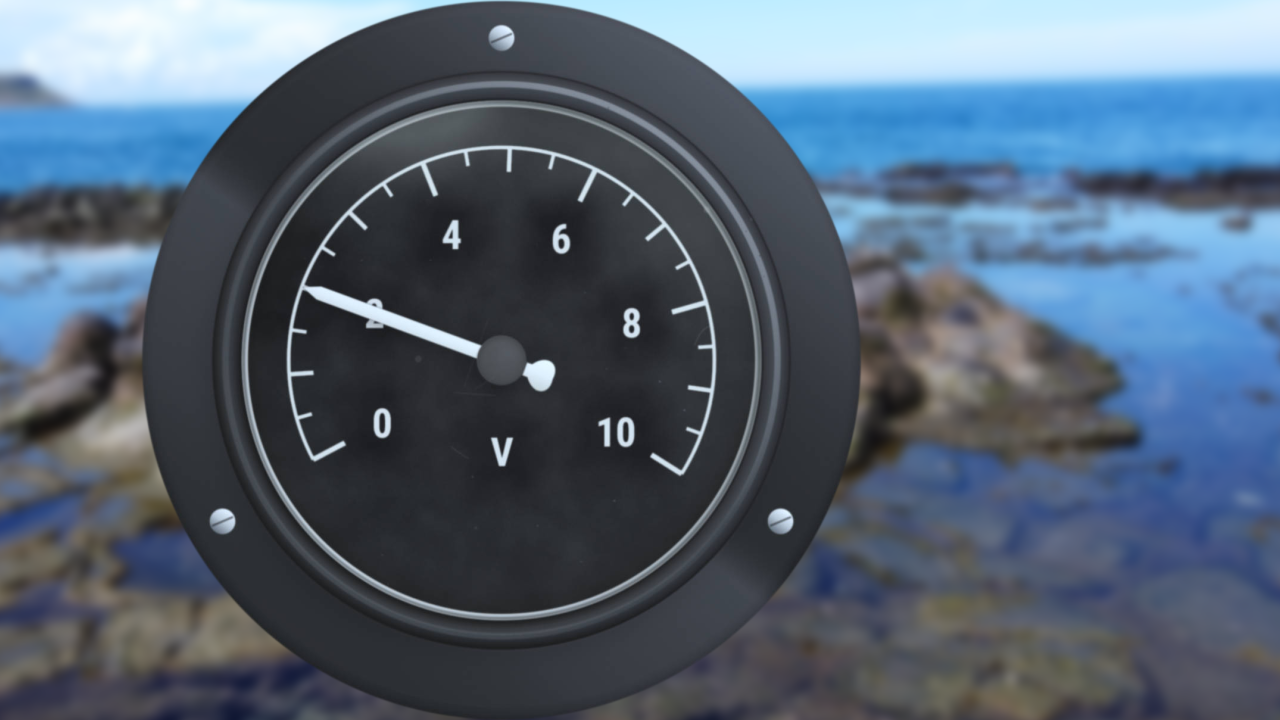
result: 2 V
